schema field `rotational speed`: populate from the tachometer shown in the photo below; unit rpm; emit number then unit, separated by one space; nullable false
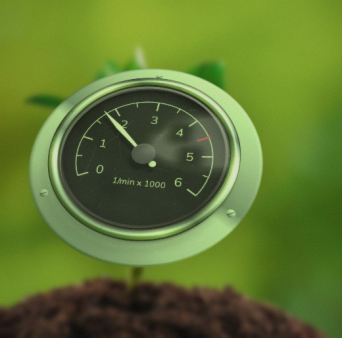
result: 1750 rpm
